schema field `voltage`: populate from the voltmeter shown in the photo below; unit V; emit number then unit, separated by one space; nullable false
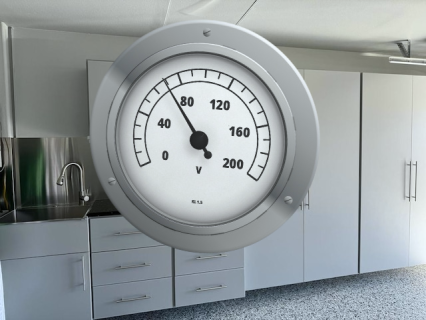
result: 70 V
